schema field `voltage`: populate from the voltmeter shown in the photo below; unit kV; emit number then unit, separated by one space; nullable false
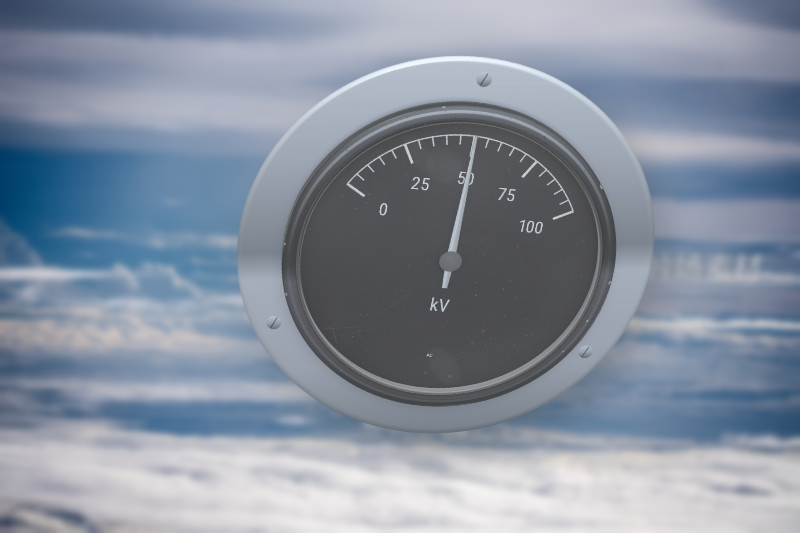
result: 50 kV
